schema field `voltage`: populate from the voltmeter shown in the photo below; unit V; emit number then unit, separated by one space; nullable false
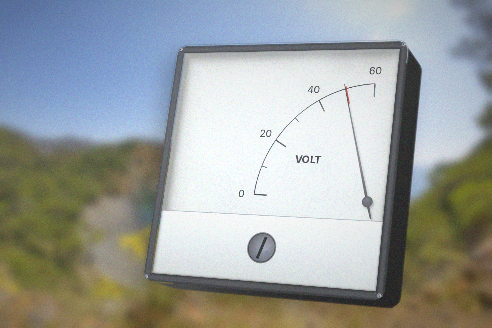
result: 50 V
